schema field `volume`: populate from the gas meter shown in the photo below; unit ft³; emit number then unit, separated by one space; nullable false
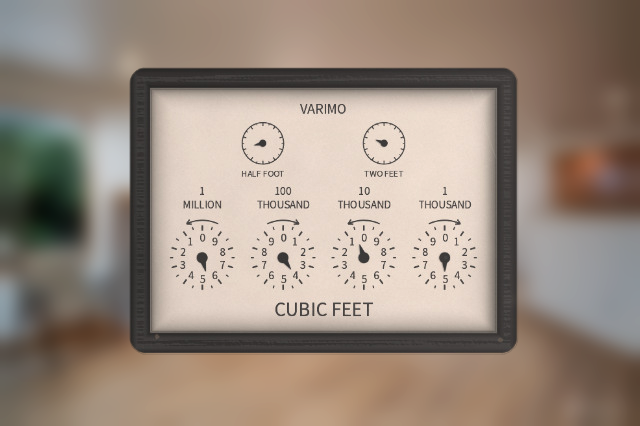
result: 540500 ft³
